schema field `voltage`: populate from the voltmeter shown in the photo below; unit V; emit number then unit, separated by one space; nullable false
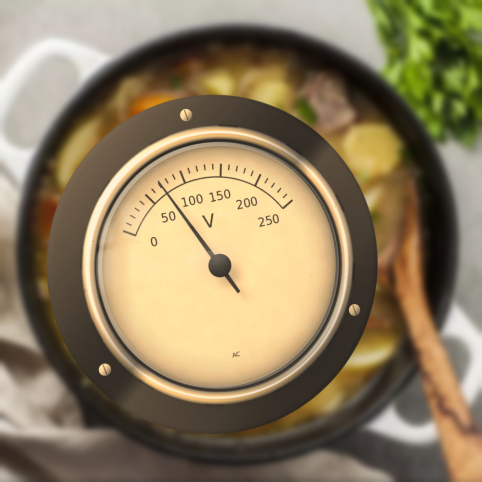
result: 70 V
